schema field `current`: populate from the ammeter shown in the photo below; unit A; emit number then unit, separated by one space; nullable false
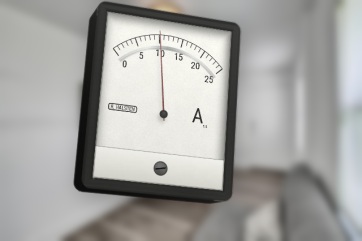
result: 10 A
